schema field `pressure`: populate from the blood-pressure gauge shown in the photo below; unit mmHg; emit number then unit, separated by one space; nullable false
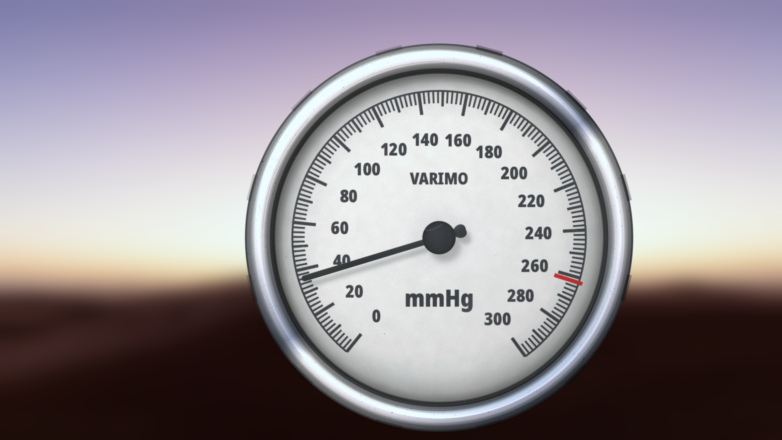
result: 36 mmHg
